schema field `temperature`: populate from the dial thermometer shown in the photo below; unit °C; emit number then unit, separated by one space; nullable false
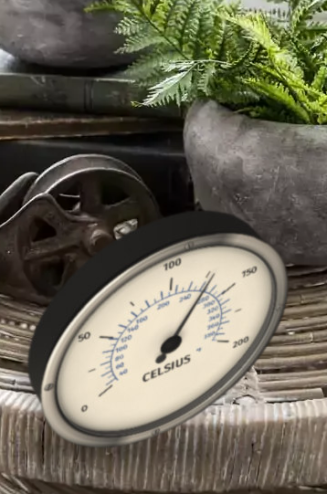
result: 125 °C
